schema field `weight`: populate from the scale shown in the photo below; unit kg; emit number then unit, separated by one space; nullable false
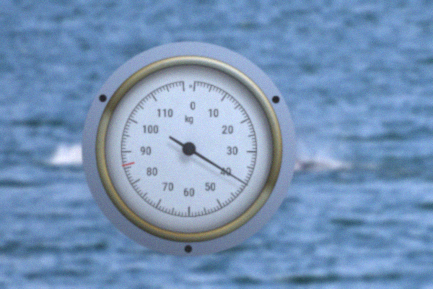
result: 40 kg
